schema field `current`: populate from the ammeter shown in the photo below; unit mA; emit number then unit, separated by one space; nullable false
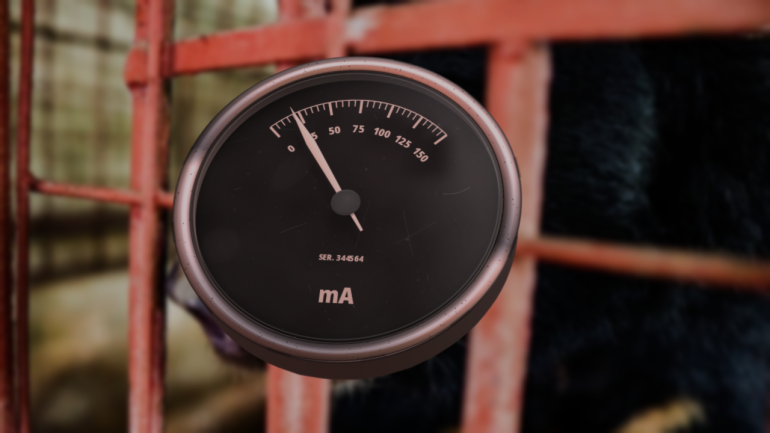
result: 20 mA
